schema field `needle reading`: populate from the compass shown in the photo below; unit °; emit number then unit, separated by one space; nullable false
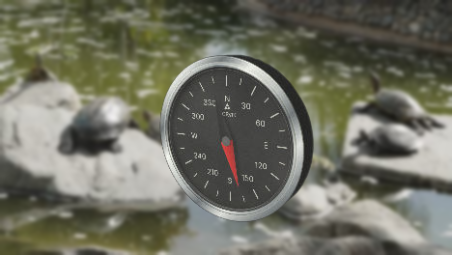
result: 165 °
